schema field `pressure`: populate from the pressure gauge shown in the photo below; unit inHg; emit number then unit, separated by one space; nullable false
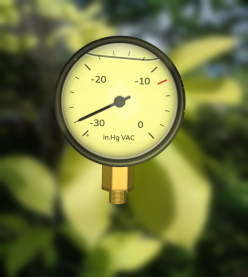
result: -28 inHg
